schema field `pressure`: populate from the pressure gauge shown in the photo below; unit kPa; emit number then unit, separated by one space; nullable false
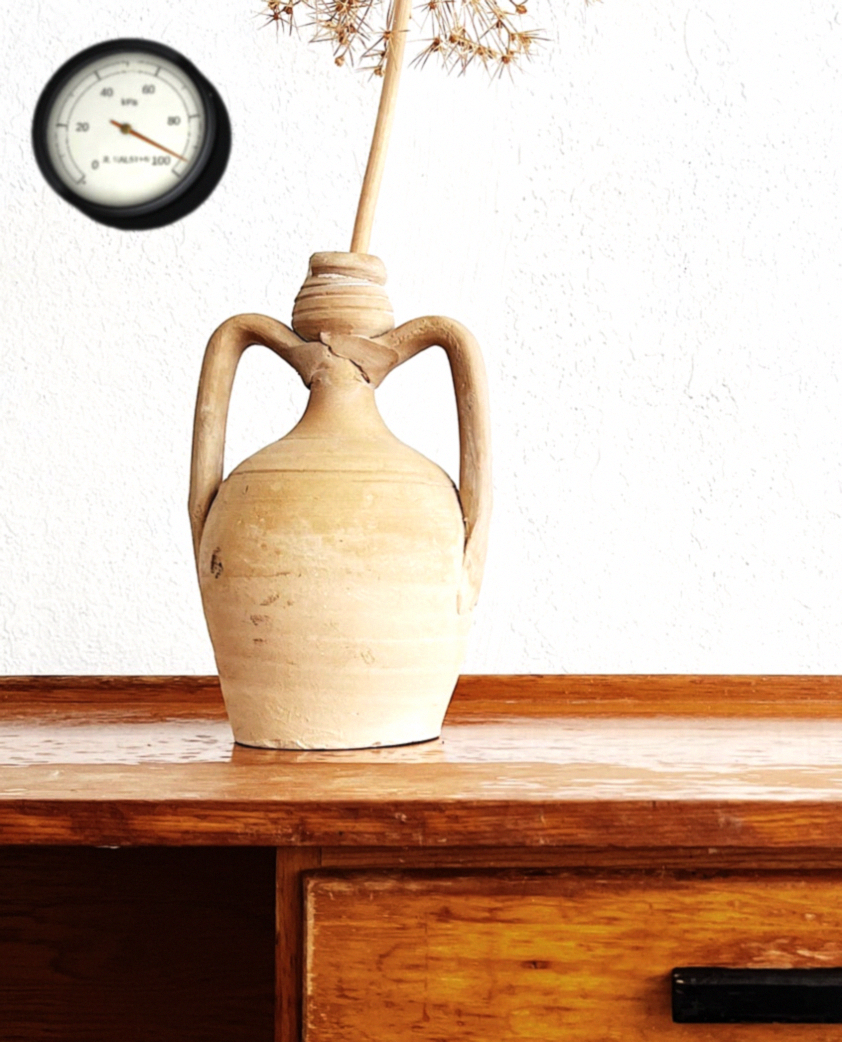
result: 95 kPa
